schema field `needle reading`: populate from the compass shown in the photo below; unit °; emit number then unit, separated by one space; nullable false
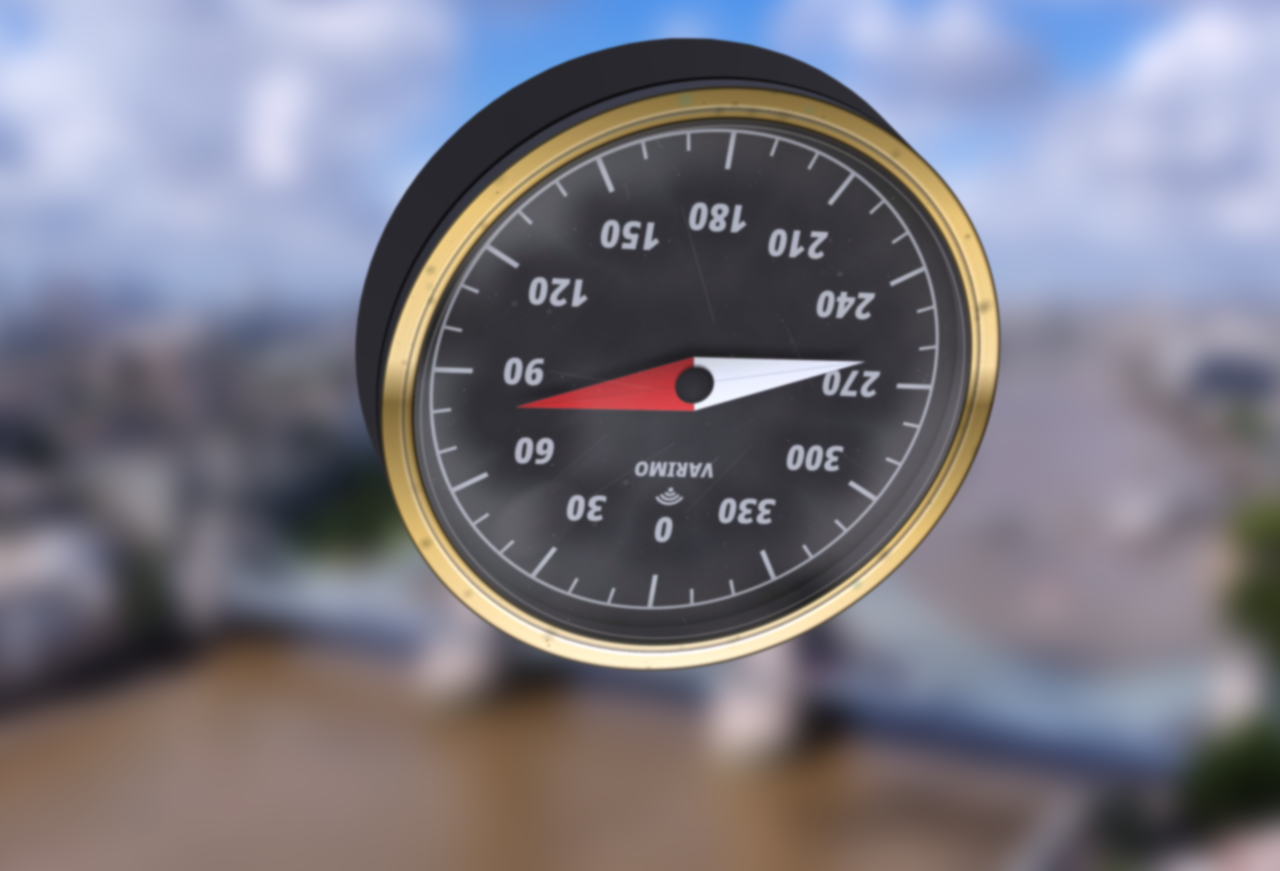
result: 80 °
